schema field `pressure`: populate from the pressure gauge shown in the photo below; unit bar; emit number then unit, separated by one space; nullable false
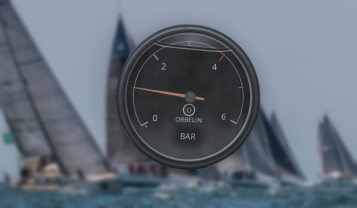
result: 1 bar
